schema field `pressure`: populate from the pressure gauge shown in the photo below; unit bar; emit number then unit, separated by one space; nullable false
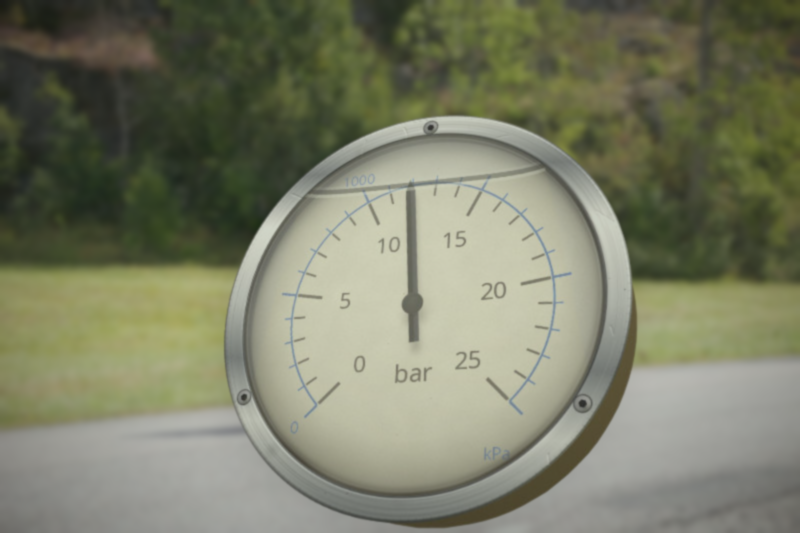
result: 12 bar
